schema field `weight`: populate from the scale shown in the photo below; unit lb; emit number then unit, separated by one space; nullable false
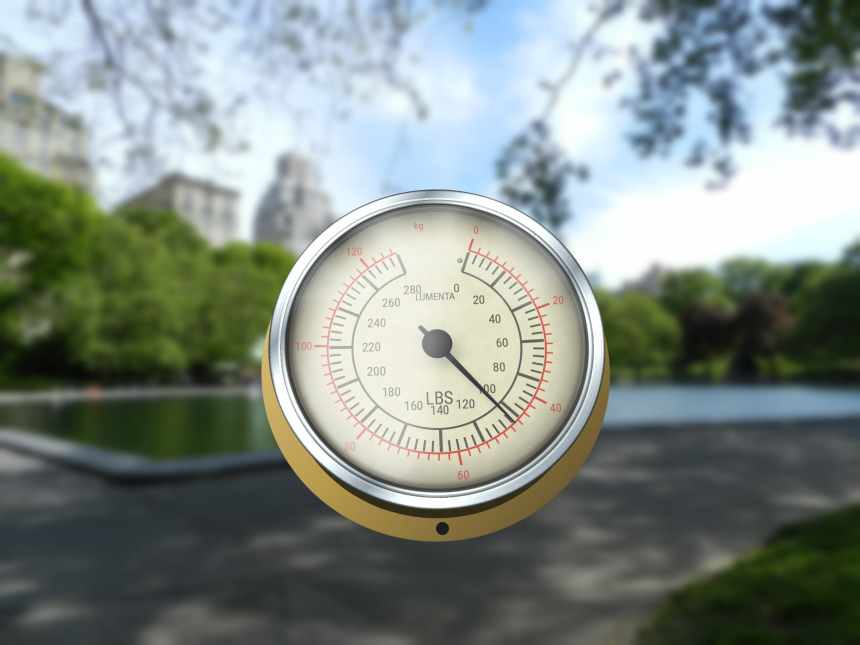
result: 104 lb
